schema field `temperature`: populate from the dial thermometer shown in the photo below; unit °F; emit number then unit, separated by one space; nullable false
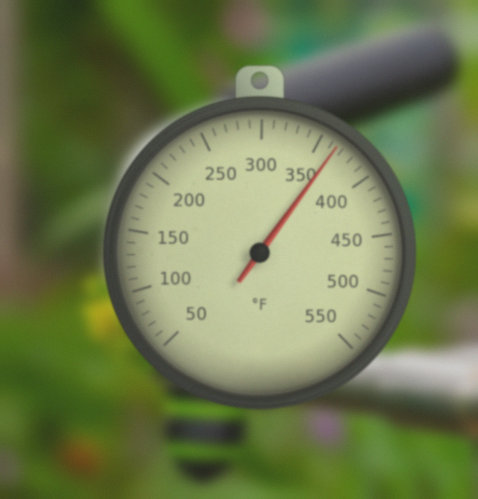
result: 365 °F
